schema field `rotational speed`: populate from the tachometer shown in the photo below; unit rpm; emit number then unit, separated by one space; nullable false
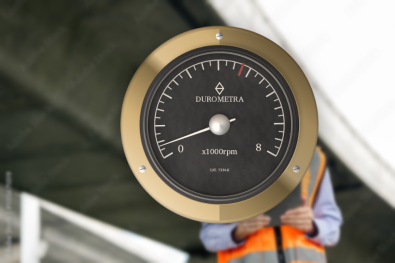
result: 375 rpm
